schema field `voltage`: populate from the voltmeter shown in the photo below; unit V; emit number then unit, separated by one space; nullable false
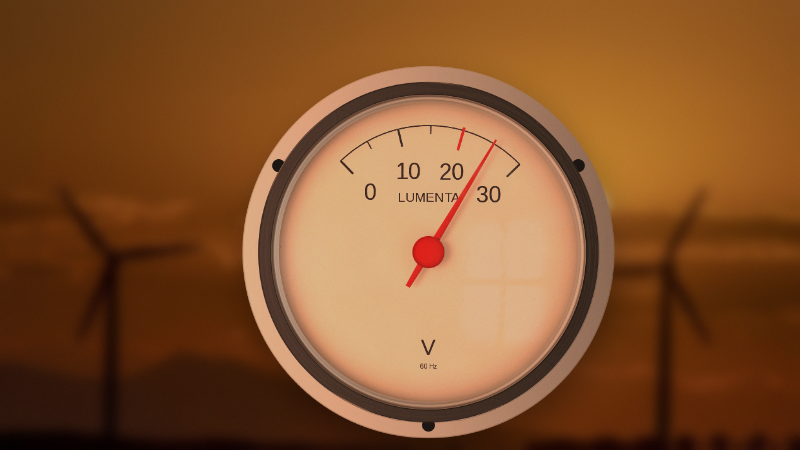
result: 25 V
